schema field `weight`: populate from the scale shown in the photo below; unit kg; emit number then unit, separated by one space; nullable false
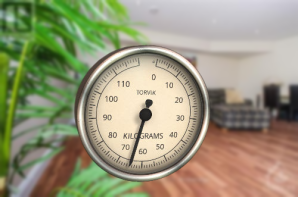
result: 65 kg
